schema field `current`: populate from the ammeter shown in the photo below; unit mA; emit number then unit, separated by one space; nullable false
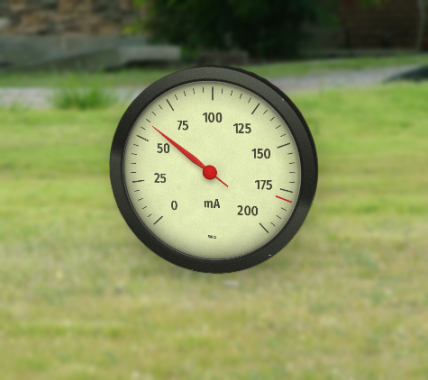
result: 60 mA
